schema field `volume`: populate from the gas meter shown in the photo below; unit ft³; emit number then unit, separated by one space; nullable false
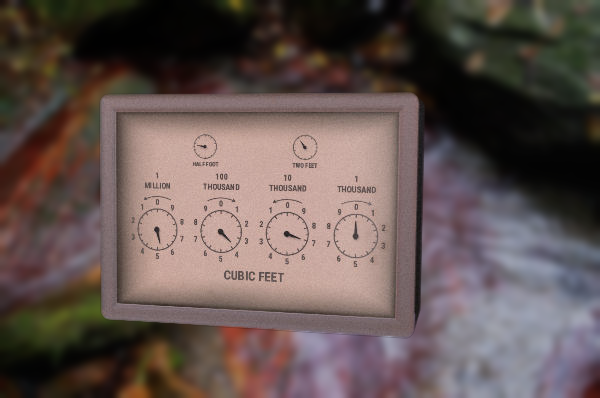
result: 537000 ft³
